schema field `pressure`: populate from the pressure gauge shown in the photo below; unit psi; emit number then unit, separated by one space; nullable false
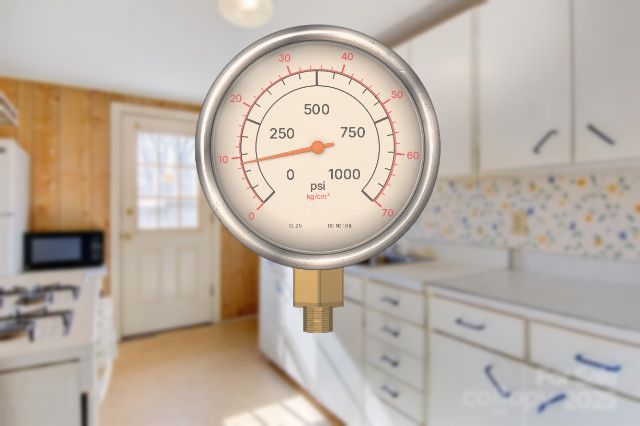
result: 125 psi
